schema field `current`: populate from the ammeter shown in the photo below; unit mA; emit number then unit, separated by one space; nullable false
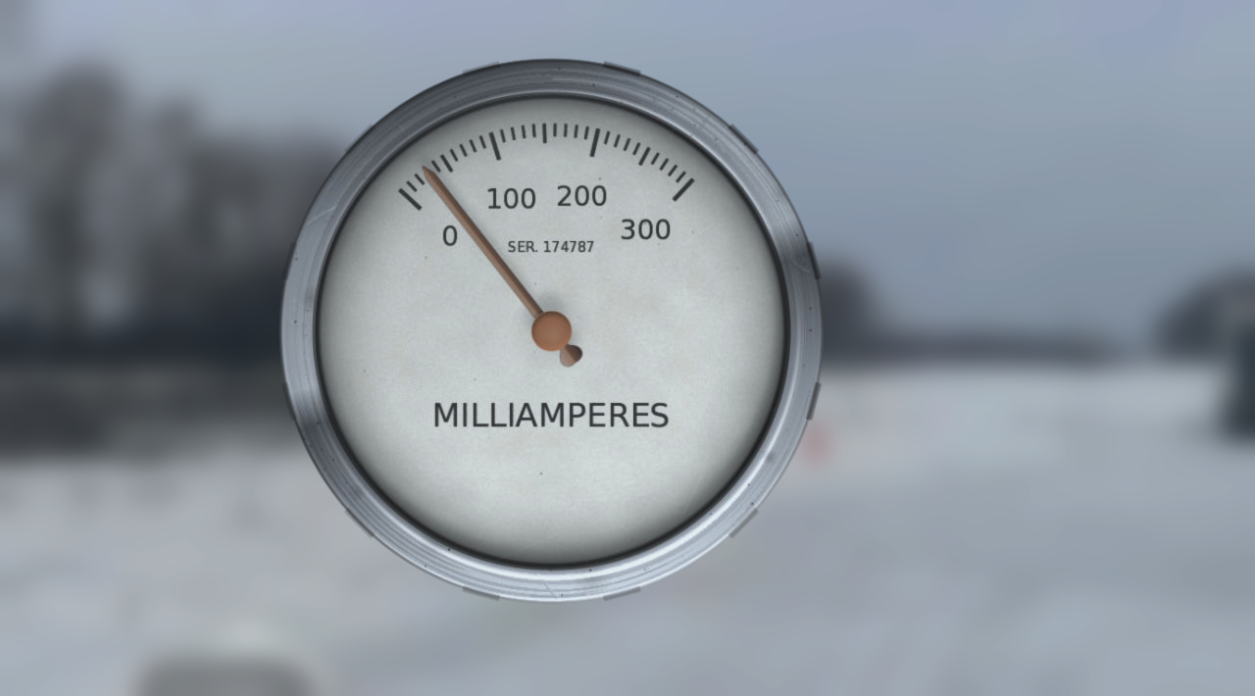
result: 30 mA
